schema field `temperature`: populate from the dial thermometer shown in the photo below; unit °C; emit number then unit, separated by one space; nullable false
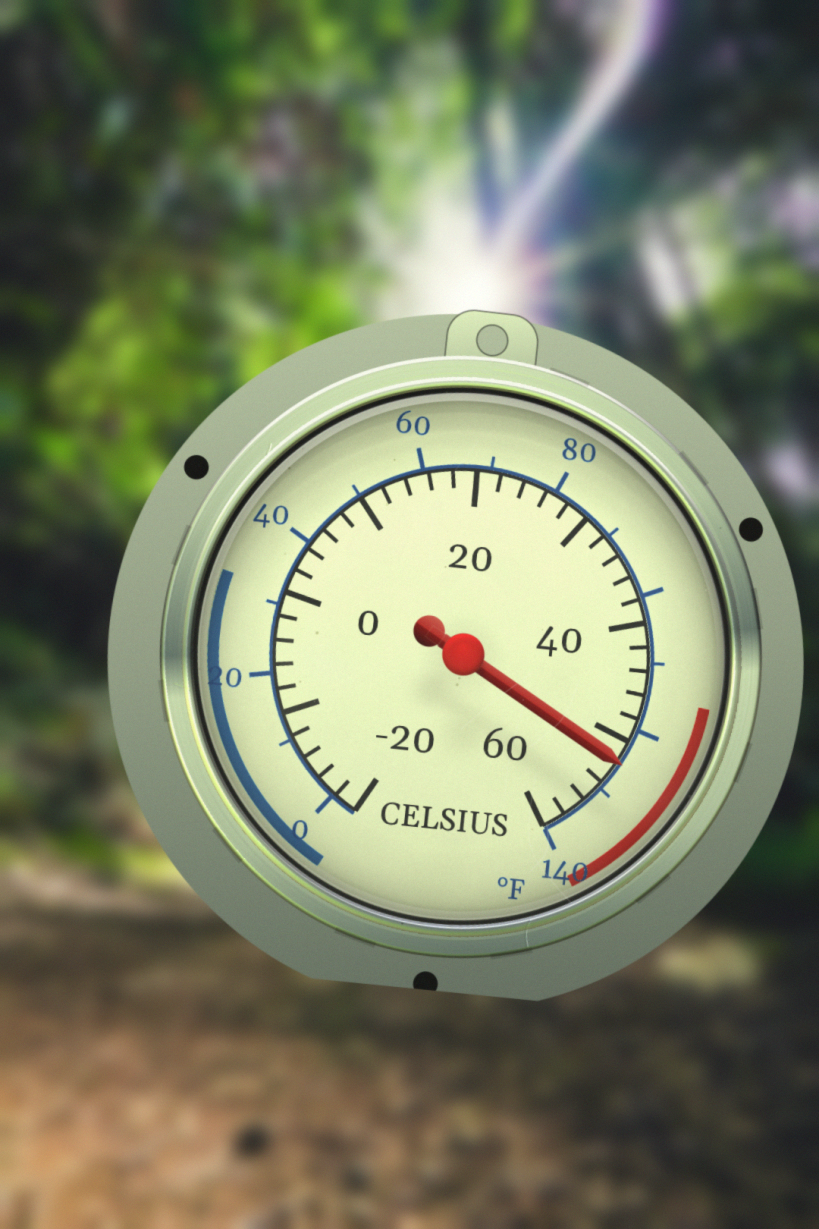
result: 52 °C
